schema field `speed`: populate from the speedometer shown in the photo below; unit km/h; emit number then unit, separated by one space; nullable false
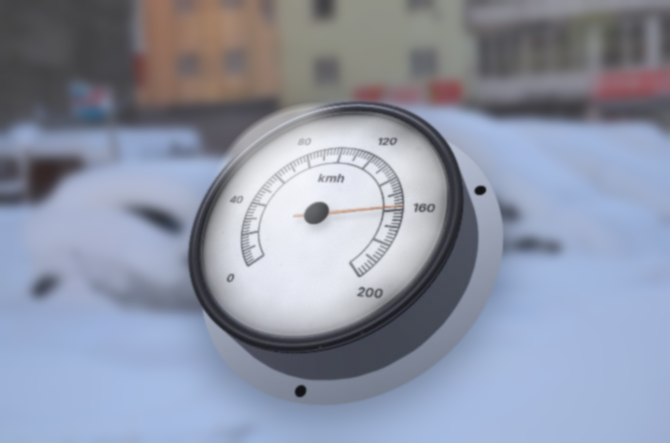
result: 160 km/h
